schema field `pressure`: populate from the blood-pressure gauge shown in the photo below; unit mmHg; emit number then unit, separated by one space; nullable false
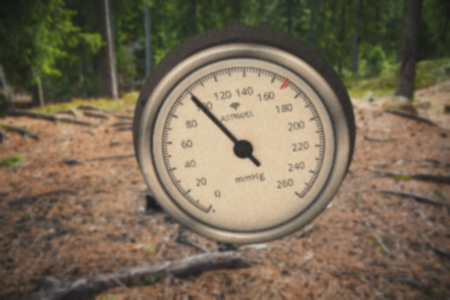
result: 100 mmHg
